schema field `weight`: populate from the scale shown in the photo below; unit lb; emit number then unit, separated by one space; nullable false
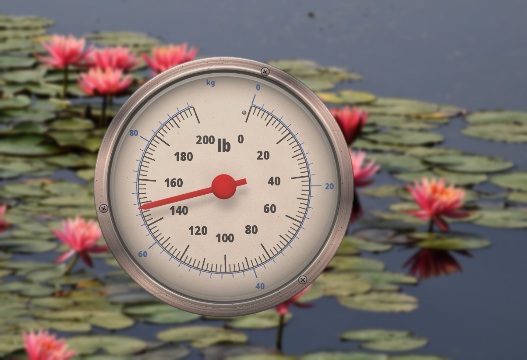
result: 148 lb
